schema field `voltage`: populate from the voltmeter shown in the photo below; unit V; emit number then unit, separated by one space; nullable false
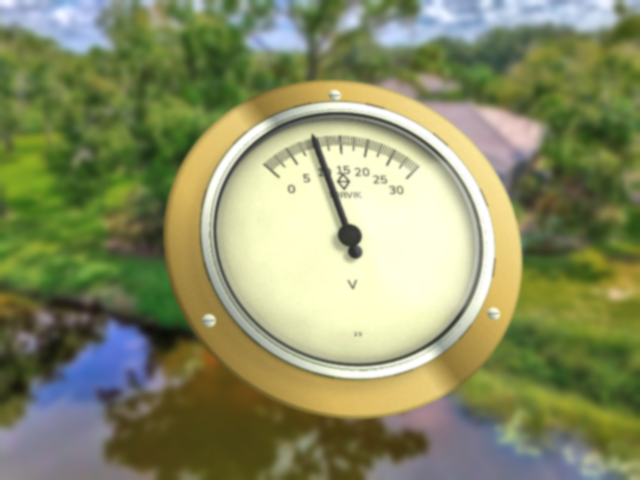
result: 10 V
